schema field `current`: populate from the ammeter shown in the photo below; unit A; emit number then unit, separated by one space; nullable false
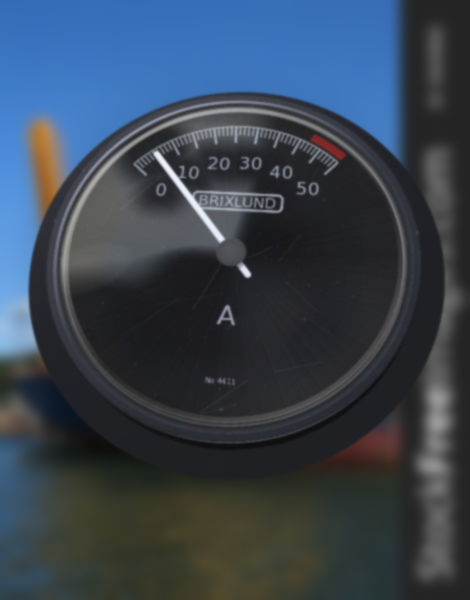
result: 5 A
